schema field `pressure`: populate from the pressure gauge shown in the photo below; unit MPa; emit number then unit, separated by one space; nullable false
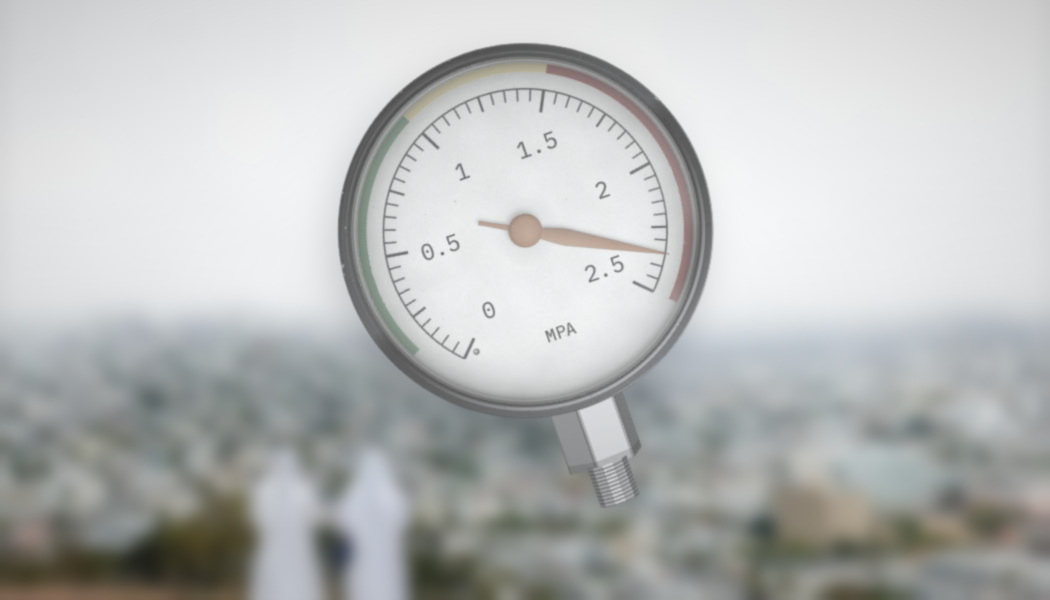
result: 2.35 MPa
